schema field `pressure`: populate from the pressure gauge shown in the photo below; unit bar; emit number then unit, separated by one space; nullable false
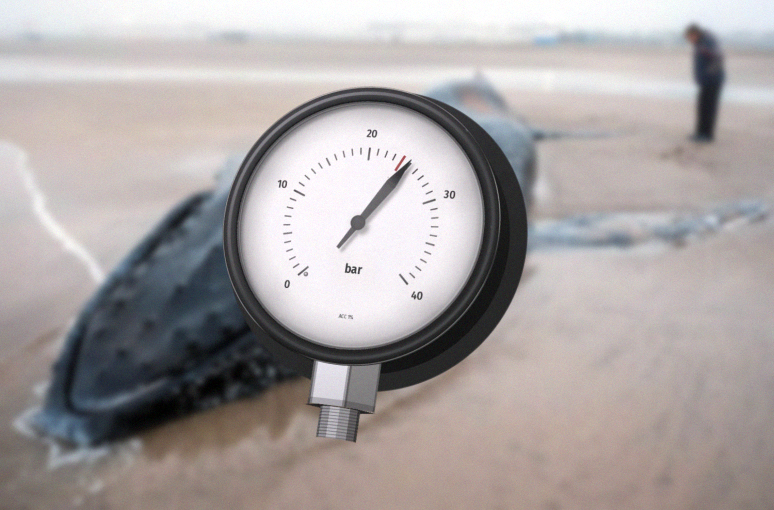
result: 25 bar
